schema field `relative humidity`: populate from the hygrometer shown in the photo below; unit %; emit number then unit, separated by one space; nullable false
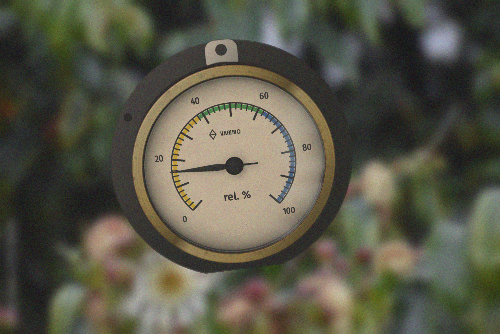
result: 16 %
